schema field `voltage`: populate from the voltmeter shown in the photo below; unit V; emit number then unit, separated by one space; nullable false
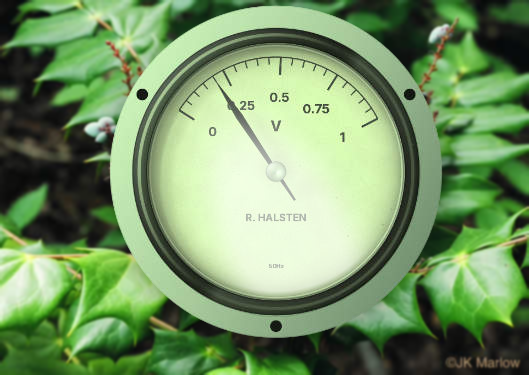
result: 0.2 V
